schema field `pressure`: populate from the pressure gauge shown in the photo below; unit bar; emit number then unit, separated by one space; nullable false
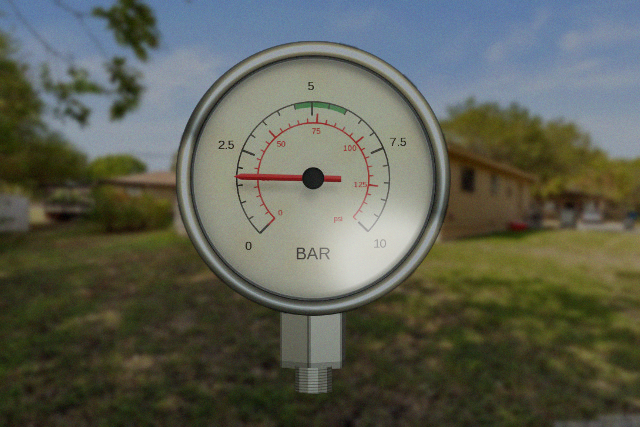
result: 1.75 bar
